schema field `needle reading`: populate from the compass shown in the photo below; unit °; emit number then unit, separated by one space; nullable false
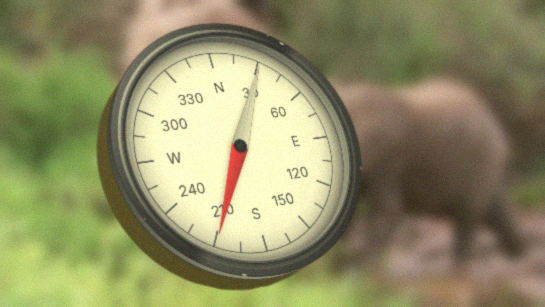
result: 210 °
